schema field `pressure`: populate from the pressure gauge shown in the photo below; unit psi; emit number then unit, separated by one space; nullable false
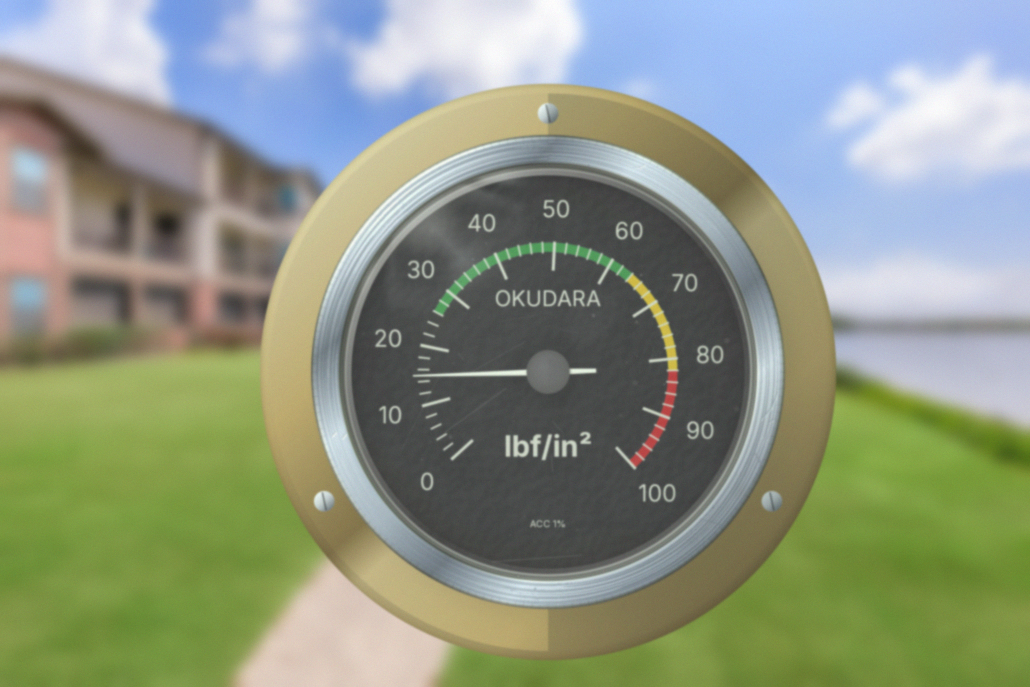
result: 15 psi
